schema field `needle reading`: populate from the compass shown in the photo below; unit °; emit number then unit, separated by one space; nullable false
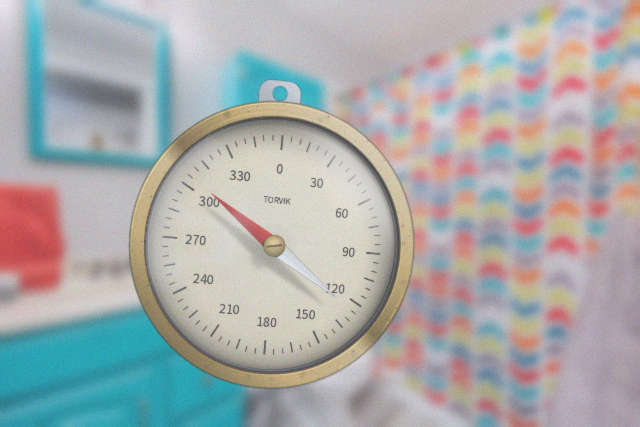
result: 305 °
